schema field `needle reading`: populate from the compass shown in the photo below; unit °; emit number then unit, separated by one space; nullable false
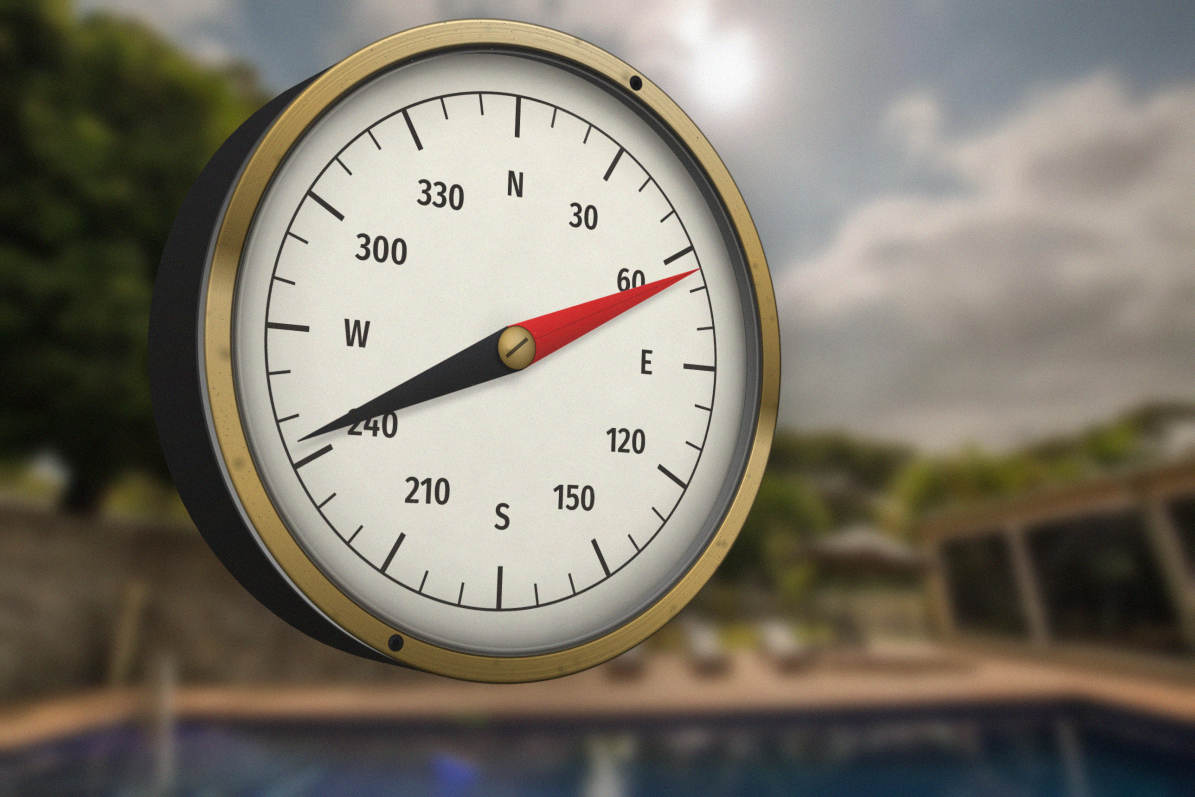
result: 65 °
